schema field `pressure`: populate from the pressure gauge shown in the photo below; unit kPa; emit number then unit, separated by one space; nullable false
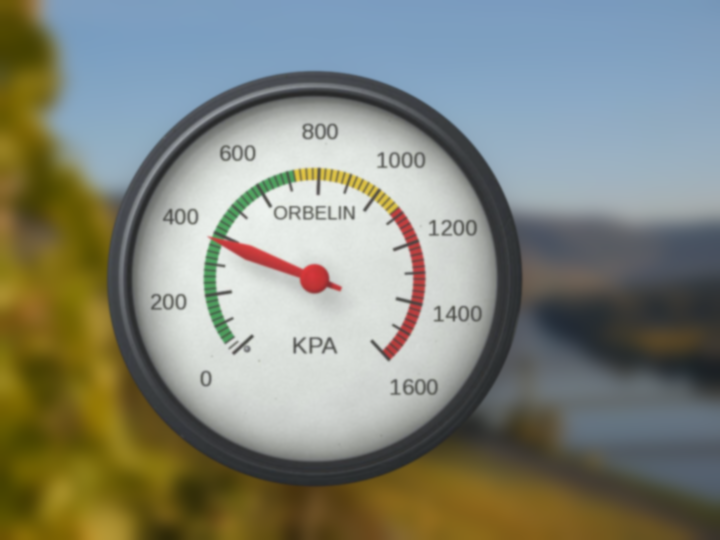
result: 380 kPa
